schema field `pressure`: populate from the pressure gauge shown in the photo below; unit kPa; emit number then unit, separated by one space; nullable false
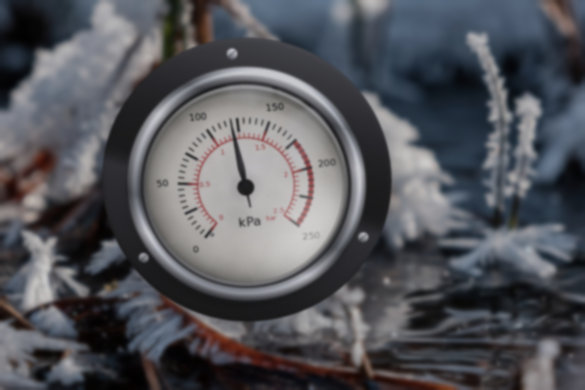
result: 120 kPa
